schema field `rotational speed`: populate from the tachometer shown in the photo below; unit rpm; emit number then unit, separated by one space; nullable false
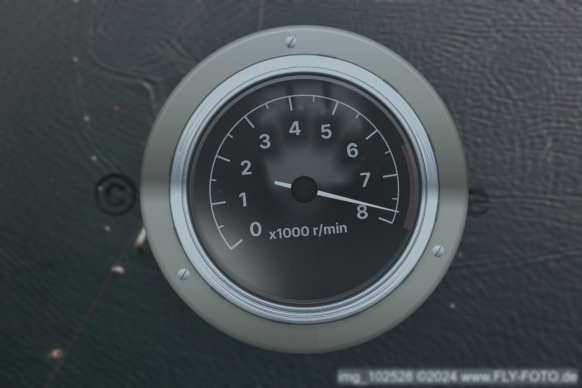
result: 7750 rpm
